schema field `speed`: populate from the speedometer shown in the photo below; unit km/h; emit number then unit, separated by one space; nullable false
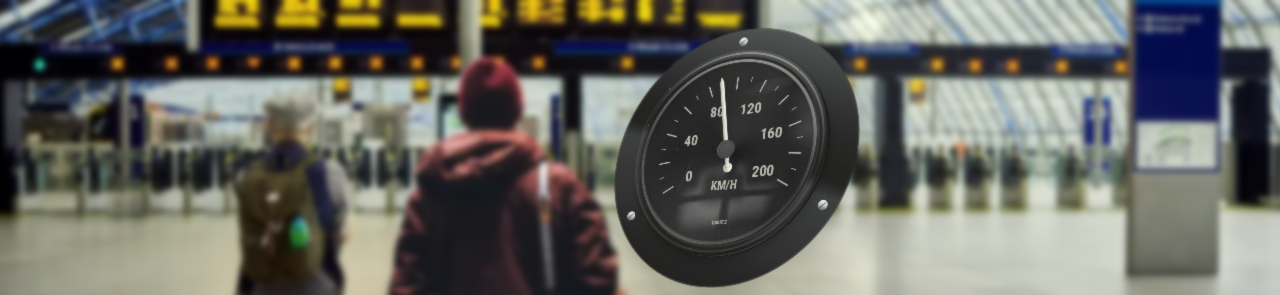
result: 90 km/h
